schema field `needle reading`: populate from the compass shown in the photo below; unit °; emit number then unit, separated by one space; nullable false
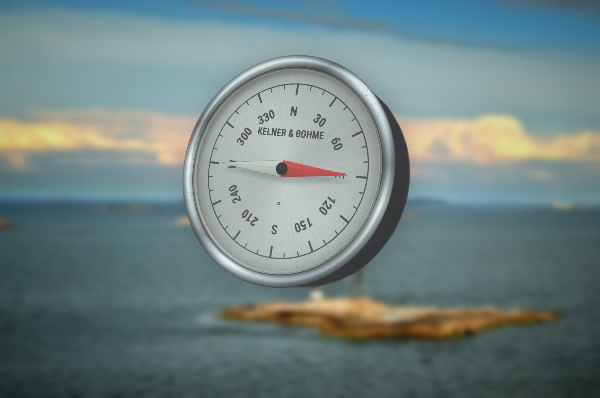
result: 90 °
